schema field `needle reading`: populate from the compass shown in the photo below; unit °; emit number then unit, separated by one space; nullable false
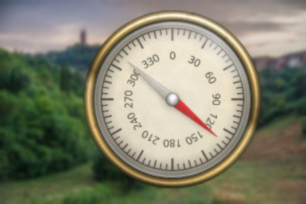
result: 130 °
